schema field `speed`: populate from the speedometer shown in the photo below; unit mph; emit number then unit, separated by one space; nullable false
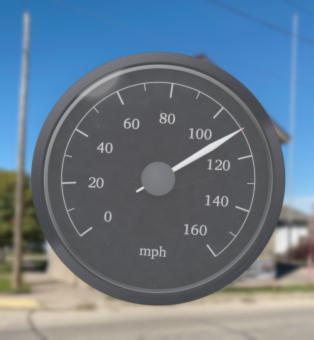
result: 110 mph
